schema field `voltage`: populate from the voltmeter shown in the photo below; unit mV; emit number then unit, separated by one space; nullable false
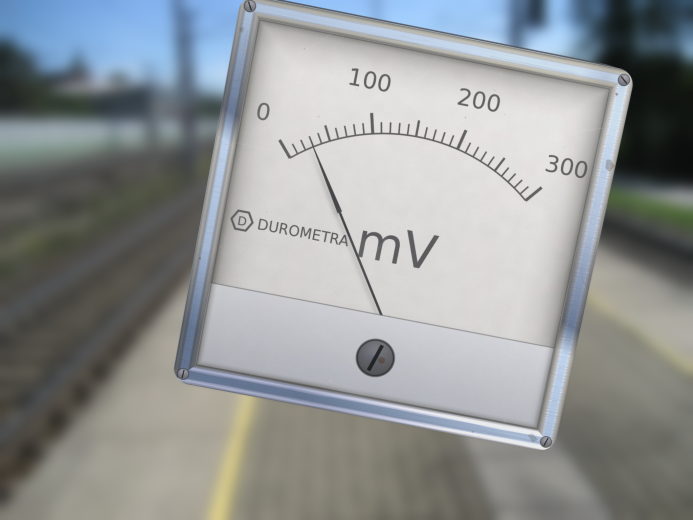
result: 30 mV
